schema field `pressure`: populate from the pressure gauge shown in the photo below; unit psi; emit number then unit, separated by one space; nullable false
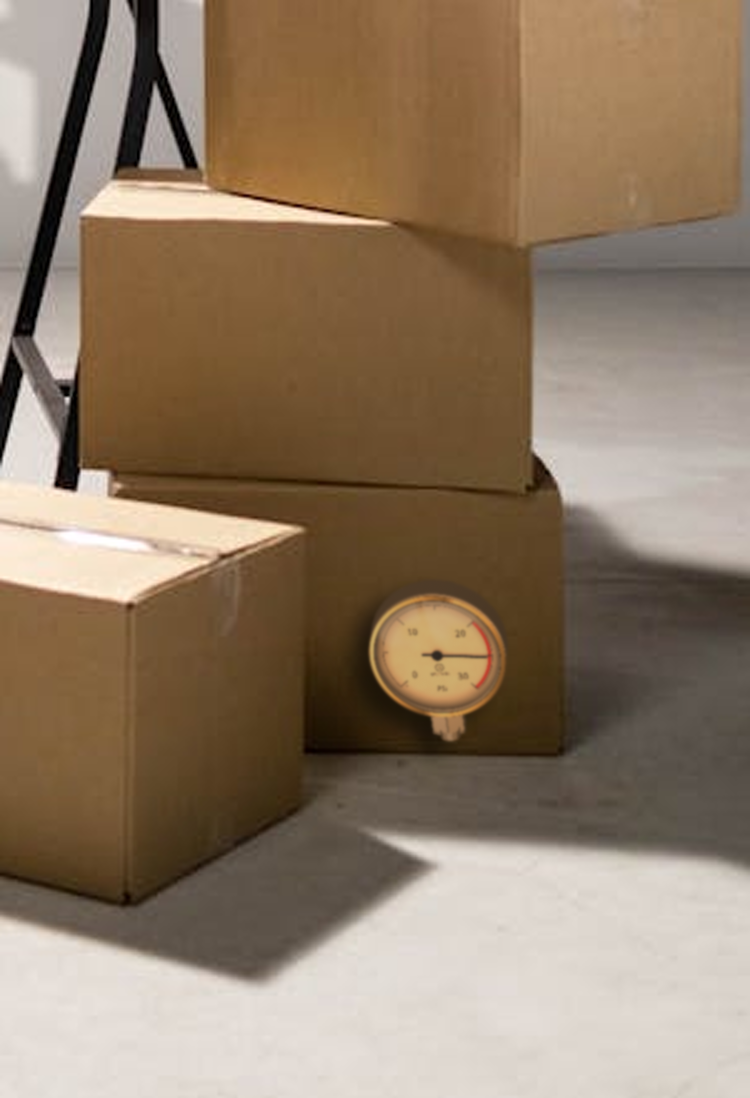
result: 25 psi
